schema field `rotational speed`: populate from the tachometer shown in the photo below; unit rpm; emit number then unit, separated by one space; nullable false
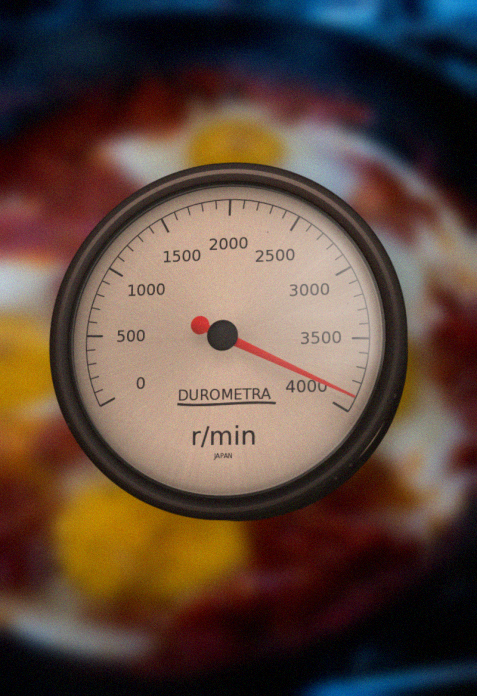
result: 3900 rpm
